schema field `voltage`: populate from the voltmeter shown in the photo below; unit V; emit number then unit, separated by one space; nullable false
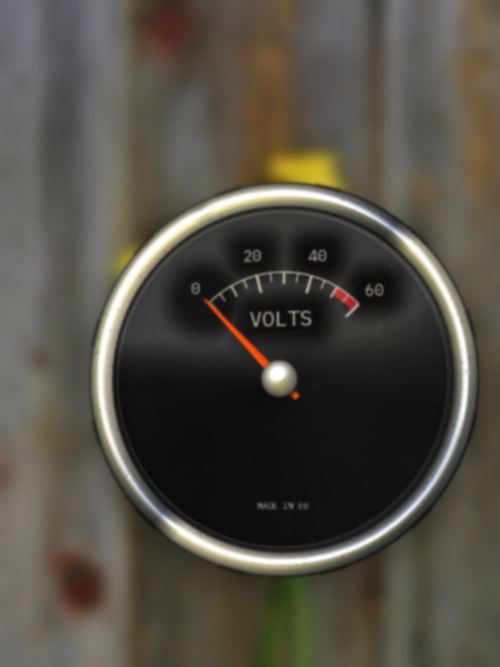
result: 0 V
